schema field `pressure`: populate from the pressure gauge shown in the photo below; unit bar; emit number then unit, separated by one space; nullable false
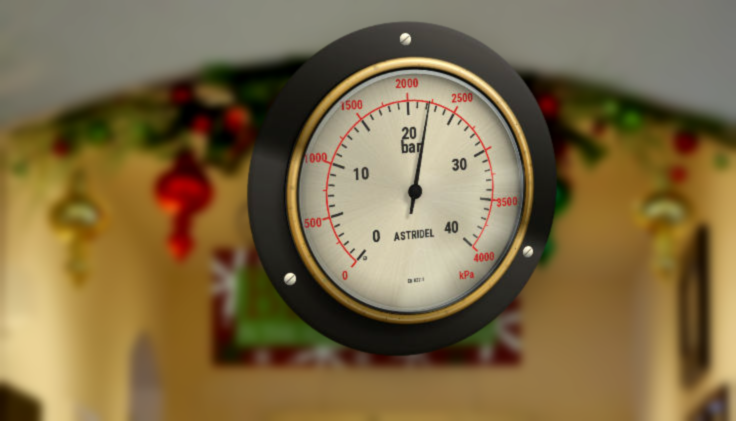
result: 22 bar
